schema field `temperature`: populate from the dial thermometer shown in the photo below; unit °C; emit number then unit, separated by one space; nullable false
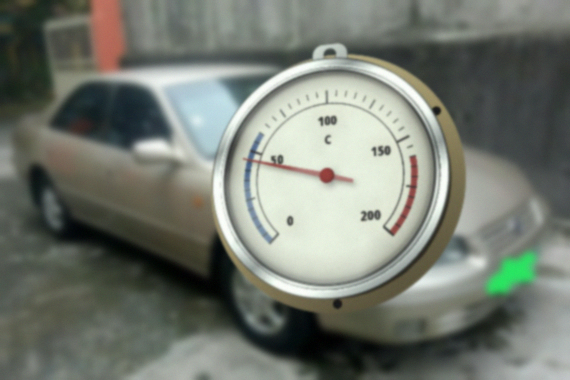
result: 45 °C
